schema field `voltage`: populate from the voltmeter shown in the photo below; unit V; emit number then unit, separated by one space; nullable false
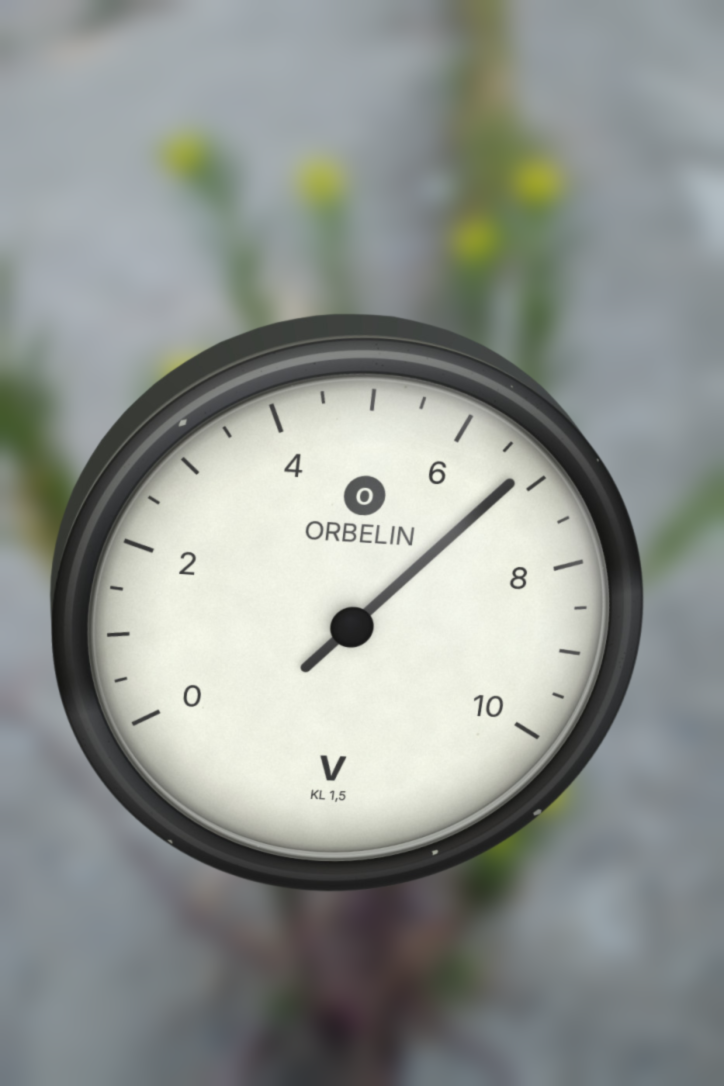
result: 6.75 V
